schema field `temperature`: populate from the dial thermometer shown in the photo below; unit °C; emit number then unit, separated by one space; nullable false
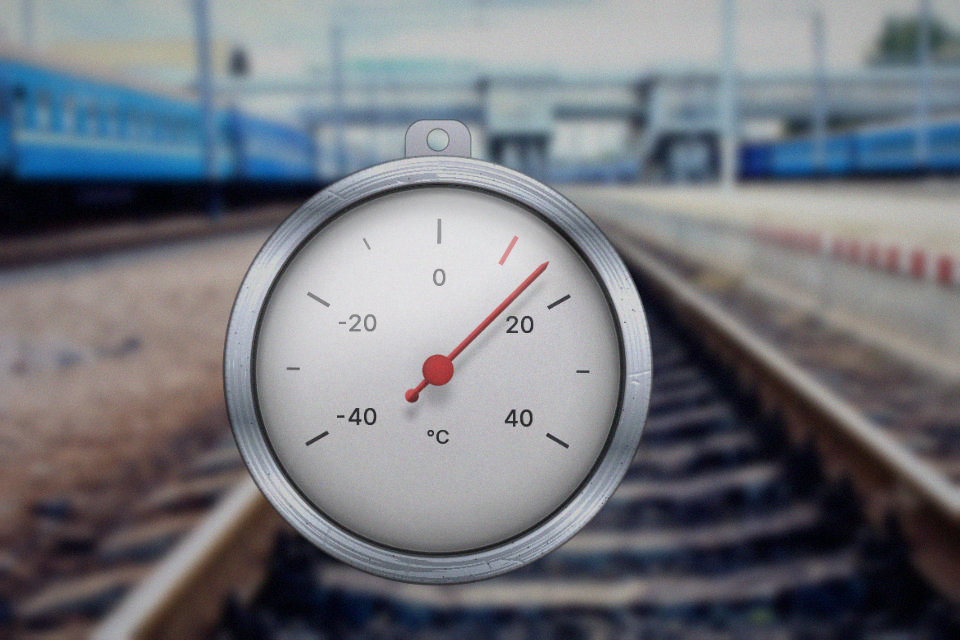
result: 15 °C
